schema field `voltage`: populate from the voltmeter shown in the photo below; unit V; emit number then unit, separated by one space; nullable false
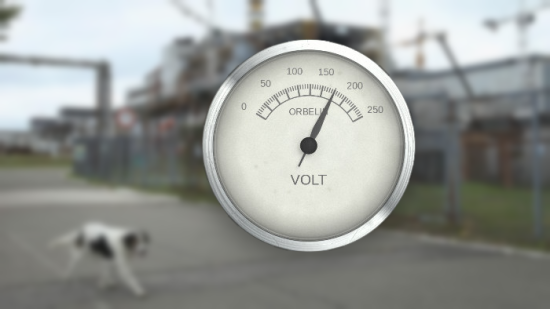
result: 175 V
